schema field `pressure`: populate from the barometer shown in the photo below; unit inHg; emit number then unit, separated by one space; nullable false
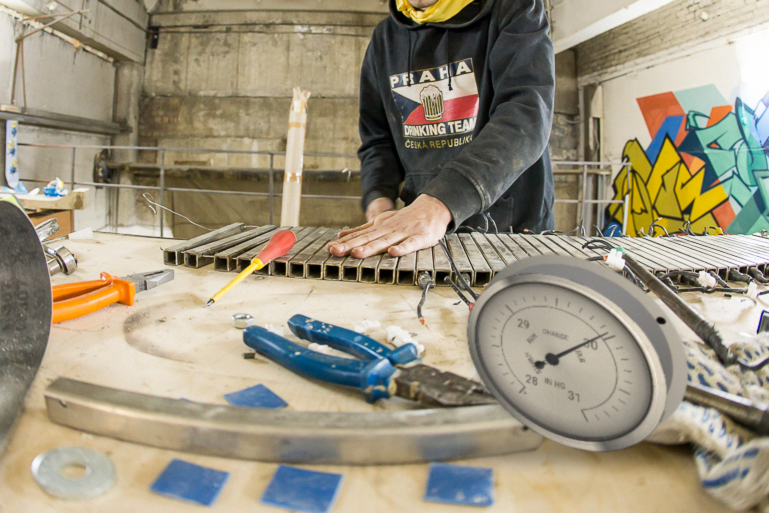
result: 29.95 inHg
